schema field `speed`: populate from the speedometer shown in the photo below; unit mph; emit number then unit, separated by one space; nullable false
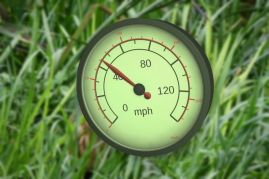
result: 45 mph
